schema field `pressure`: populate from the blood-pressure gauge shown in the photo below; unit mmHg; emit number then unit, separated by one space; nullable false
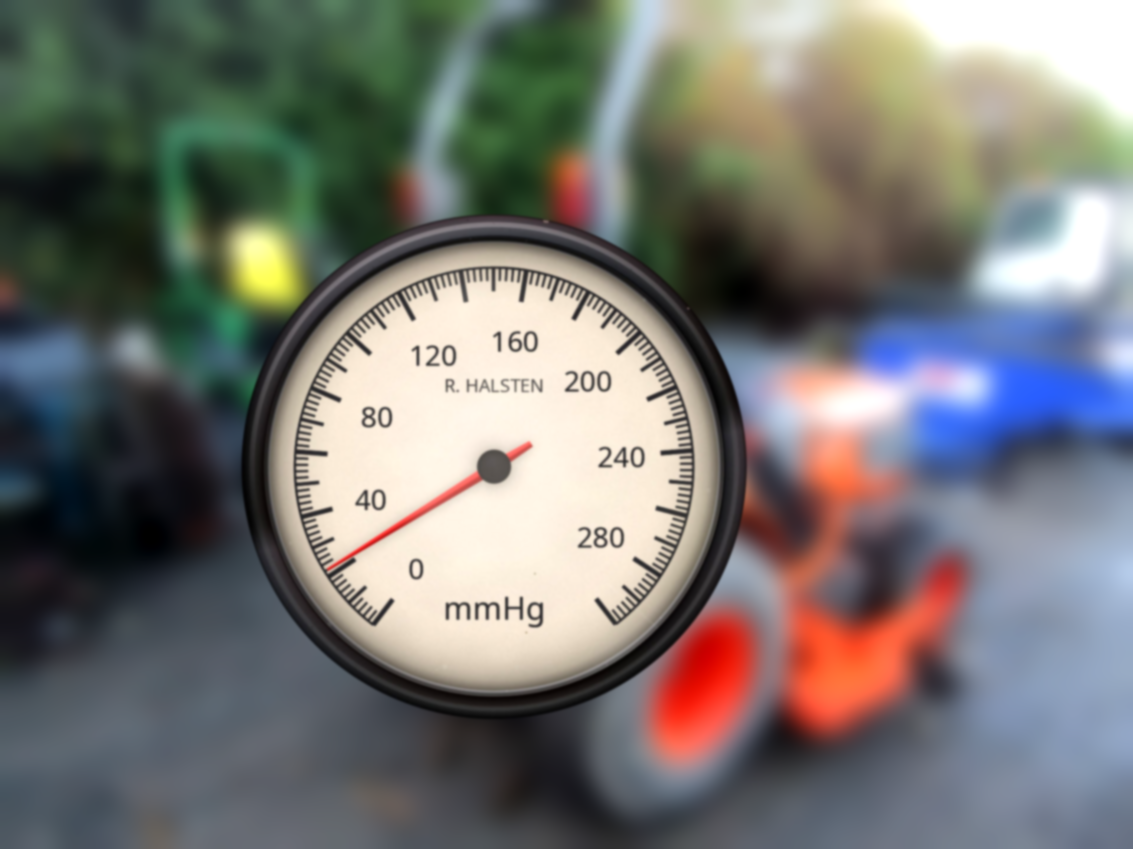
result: 22 mmHg
